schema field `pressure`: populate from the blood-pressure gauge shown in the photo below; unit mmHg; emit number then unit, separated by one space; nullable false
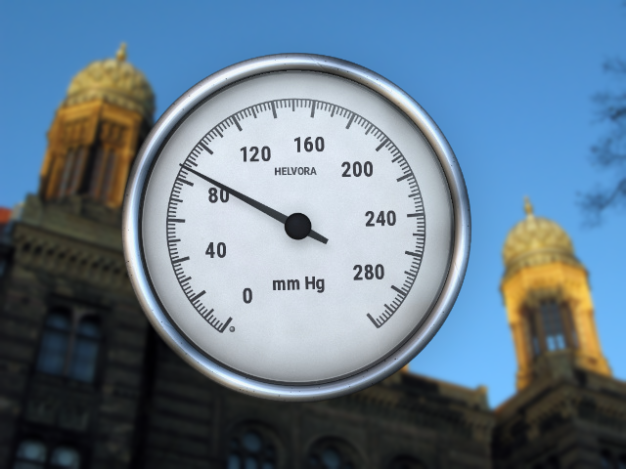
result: 86 mmHg
